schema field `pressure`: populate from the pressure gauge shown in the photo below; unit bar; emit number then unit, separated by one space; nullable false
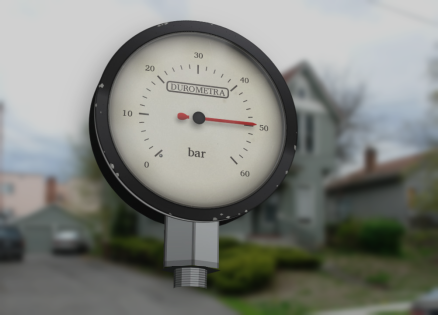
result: 50 bar
